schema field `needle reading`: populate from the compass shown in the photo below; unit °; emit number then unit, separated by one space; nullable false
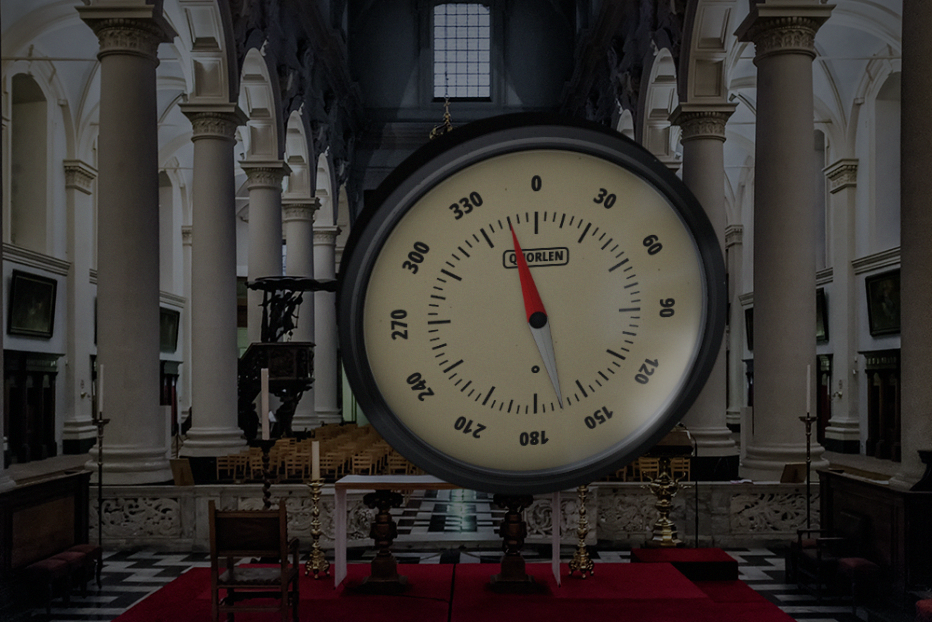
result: 345 °
